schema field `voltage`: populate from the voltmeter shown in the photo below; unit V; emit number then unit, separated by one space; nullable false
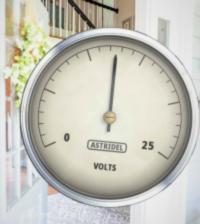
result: 12.5 V
